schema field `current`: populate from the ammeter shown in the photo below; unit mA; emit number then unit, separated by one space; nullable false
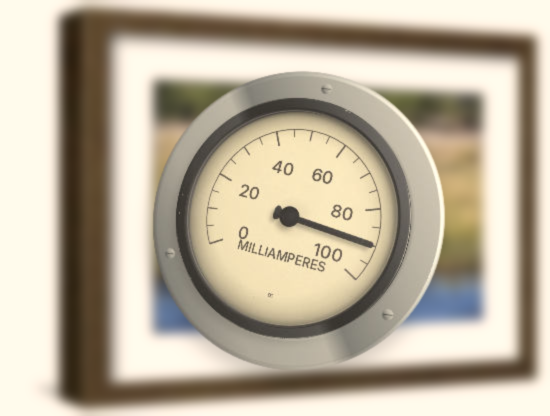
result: 90 mA
